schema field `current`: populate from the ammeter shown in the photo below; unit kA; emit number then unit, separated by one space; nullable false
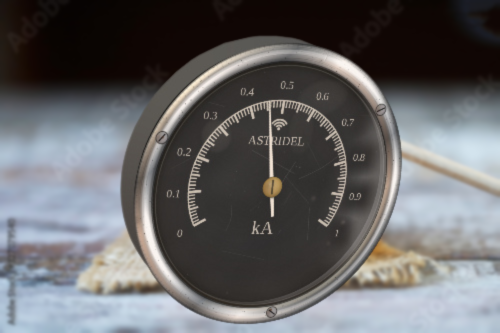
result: 0.45 kA
